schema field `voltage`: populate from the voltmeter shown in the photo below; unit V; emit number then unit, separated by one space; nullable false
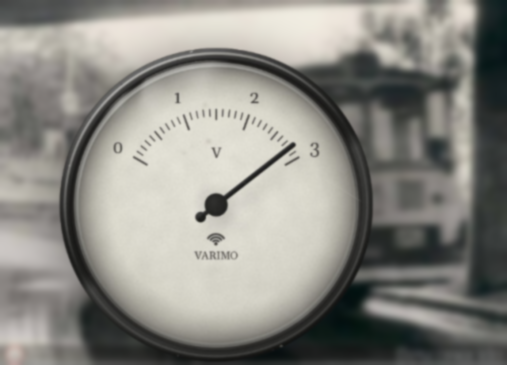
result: 2.8 V
